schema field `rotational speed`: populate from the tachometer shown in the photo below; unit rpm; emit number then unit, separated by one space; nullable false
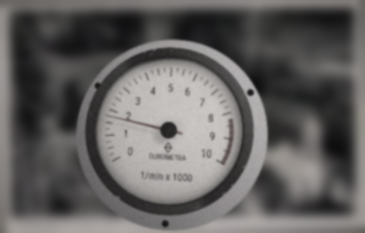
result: 1750 rpm
